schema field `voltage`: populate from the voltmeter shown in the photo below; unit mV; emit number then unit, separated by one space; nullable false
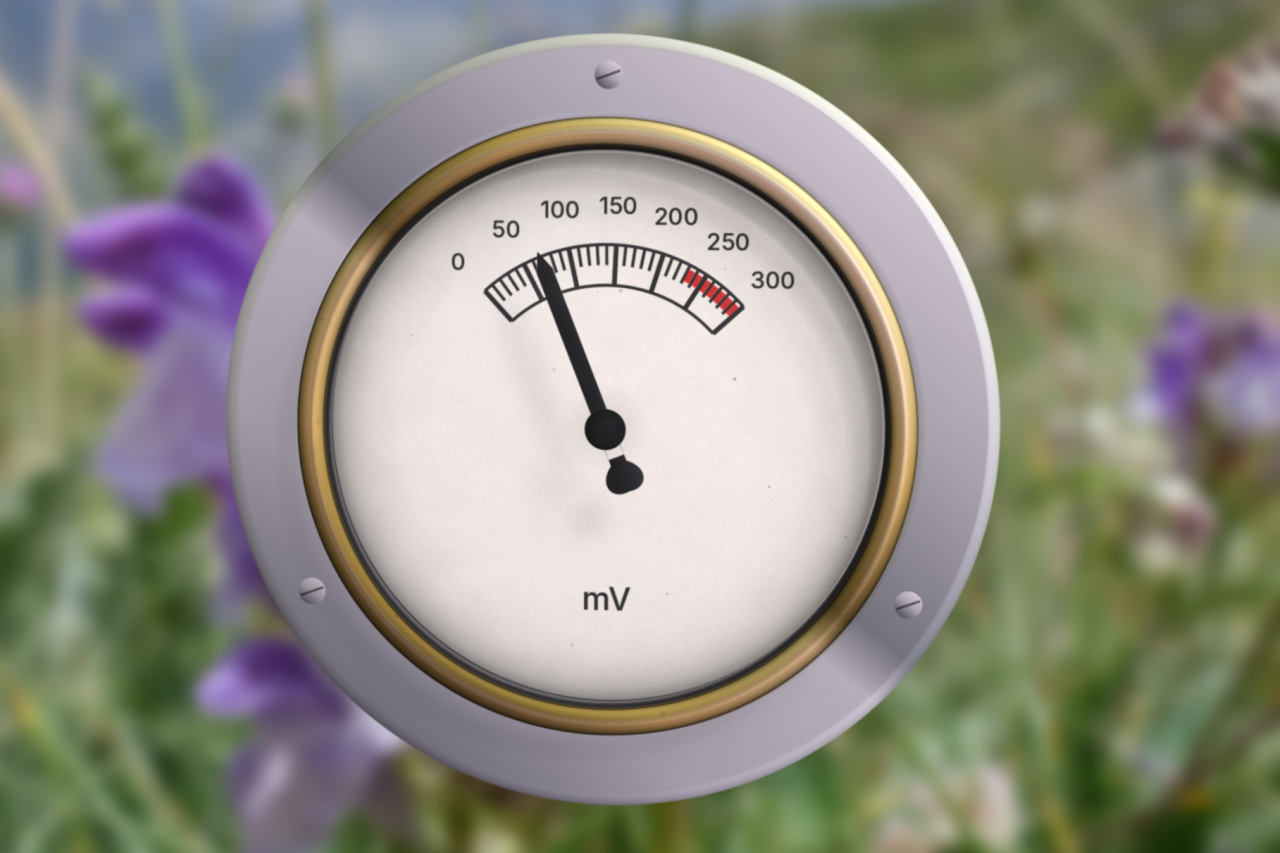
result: 70 mV
